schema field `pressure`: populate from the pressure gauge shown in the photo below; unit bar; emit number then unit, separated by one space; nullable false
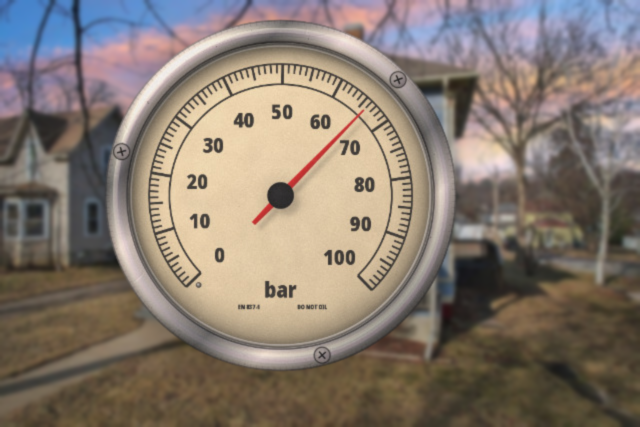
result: 66 bar
